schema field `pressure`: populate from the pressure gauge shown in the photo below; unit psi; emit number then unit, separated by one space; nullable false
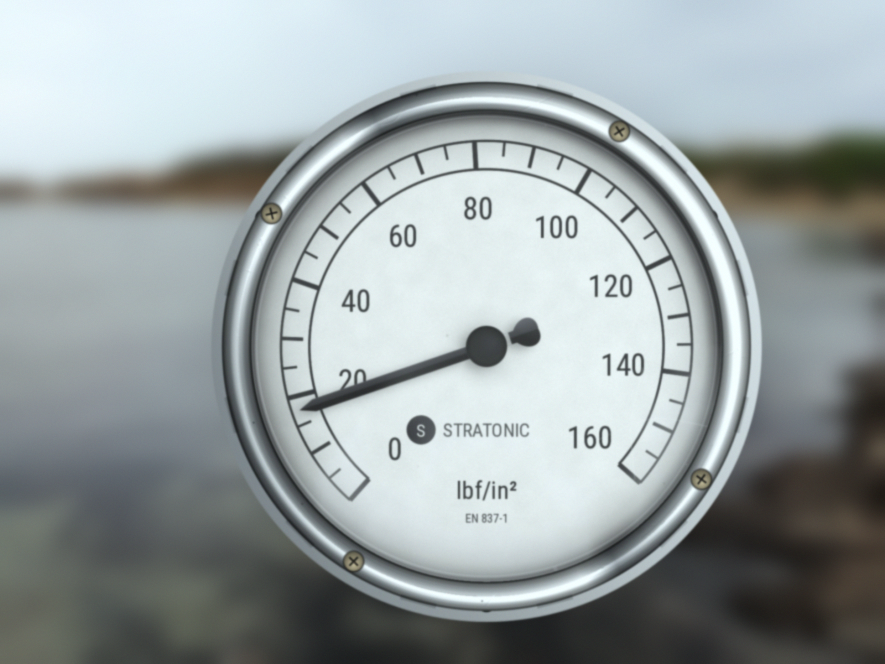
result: 17.5 psi
